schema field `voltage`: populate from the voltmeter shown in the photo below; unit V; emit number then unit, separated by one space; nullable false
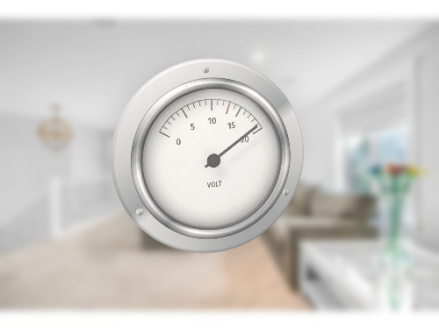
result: 19 V
